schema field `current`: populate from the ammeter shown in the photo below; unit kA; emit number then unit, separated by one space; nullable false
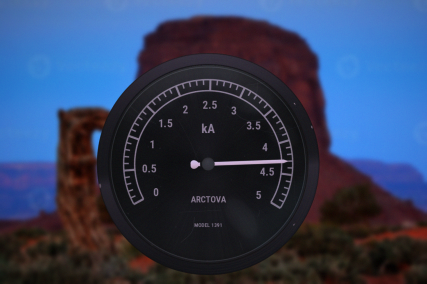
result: 4.3 kA
